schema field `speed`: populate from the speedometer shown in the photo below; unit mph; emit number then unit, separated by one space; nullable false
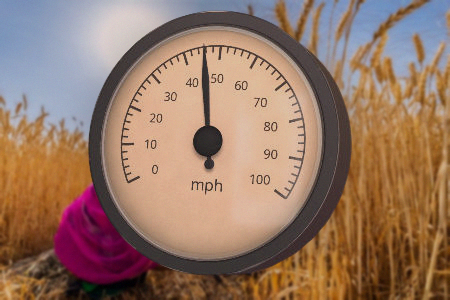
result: 46 mph
